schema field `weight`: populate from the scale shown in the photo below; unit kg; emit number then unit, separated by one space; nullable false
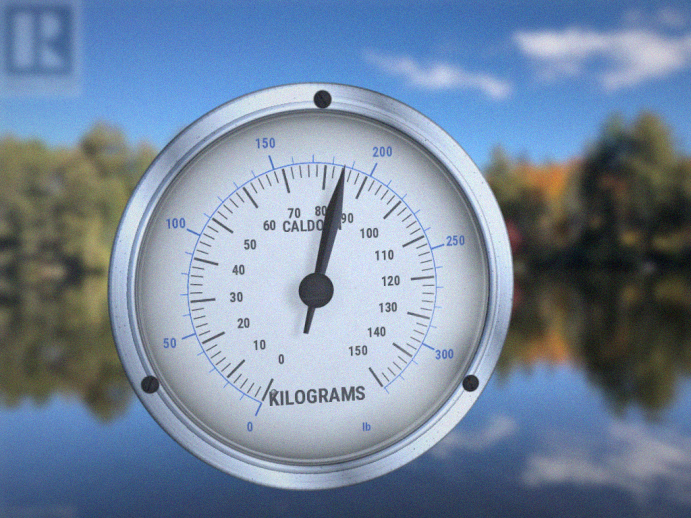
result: 84 kg
